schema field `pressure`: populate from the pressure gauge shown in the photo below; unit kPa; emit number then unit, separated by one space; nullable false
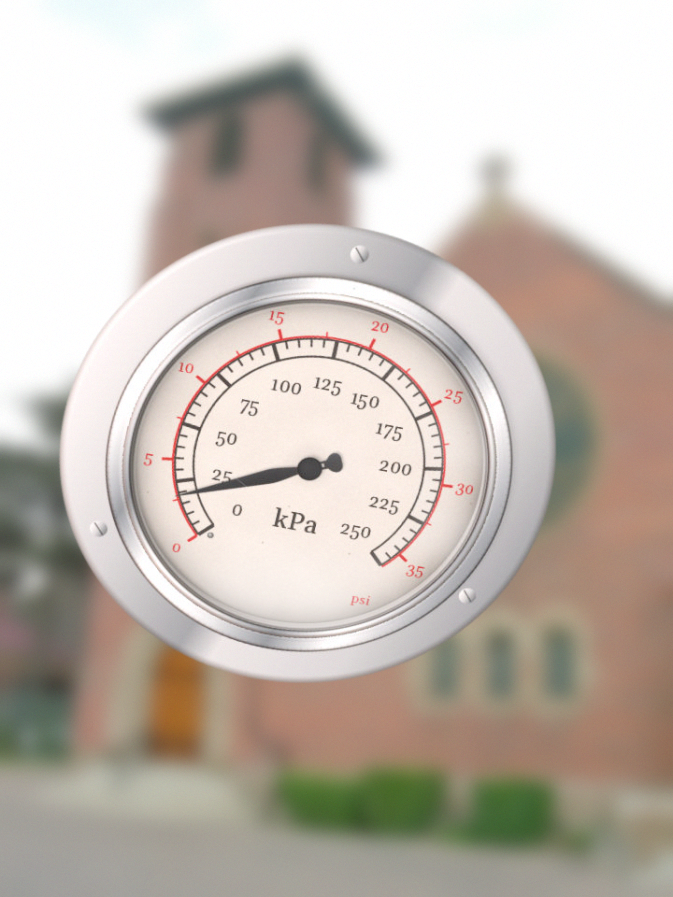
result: 20 kPa
